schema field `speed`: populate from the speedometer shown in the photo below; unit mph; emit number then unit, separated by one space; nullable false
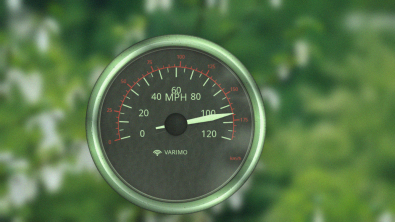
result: 105 mph
